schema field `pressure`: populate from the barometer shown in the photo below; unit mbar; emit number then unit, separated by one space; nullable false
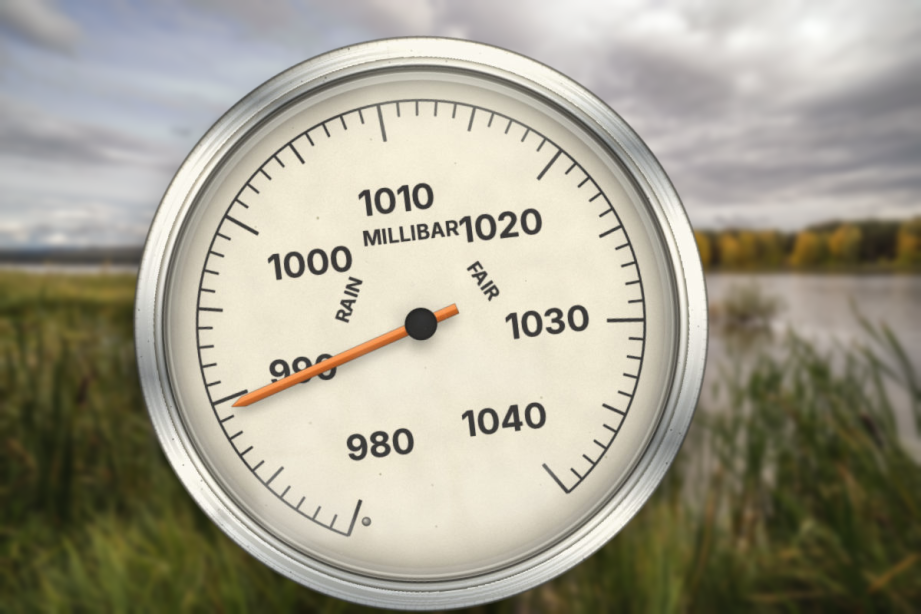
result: 989.5 mbar
